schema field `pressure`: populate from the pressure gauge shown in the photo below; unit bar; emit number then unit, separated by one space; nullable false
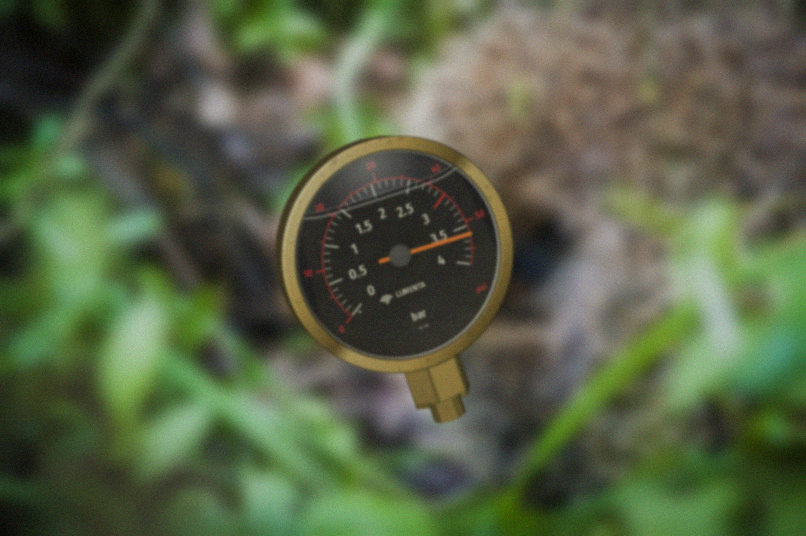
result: 3.6 bar
